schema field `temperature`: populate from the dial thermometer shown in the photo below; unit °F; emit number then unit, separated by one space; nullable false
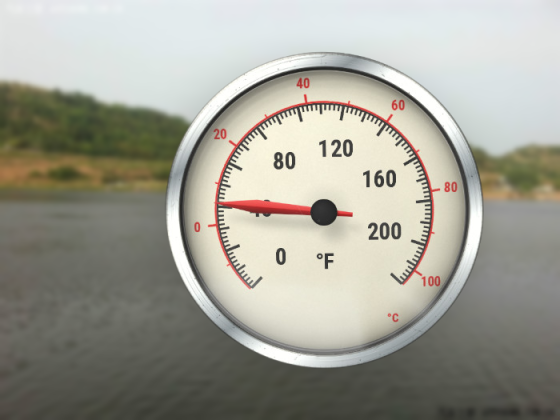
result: 42 °F
